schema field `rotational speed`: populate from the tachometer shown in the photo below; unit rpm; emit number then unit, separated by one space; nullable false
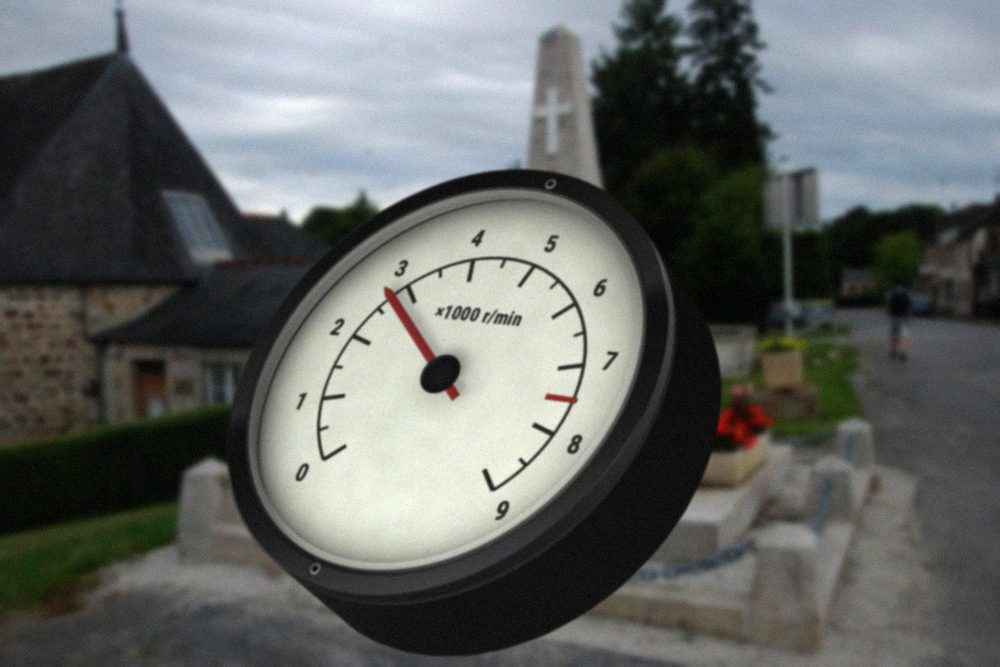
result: 2750 rpm
